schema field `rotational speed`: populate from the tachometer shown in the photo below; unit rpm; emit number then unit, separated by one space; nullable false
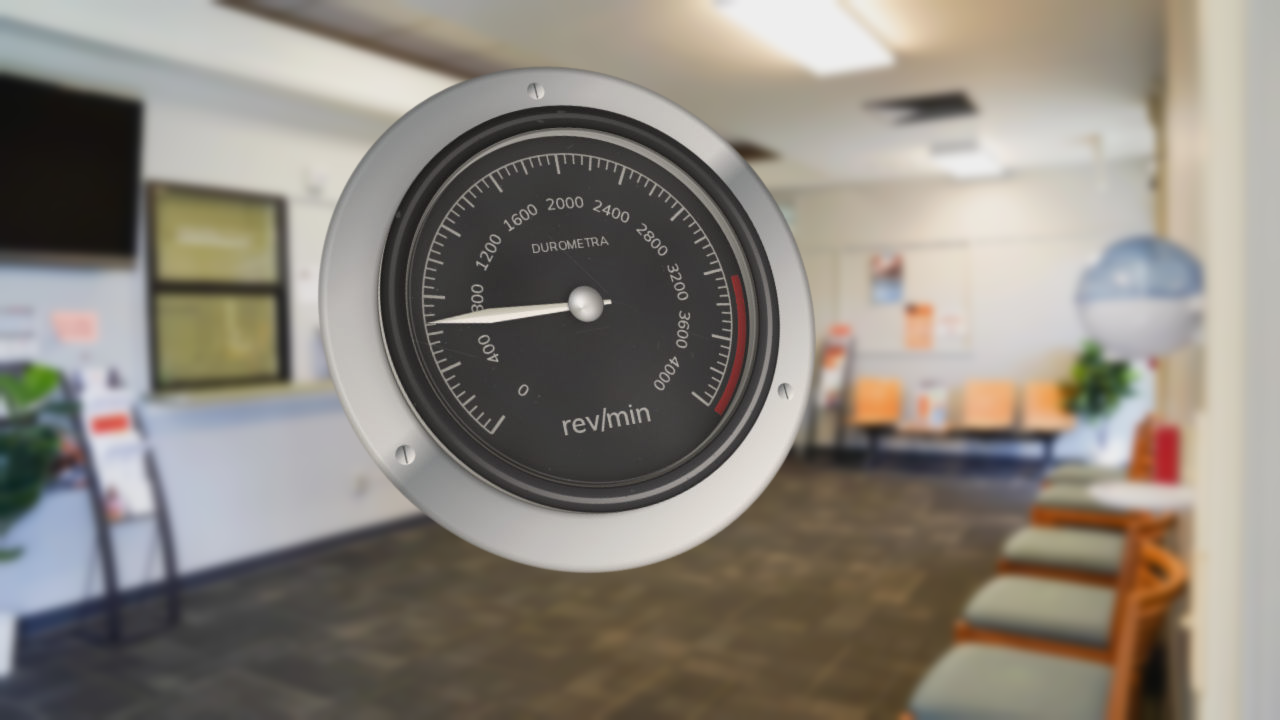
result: 650 rpm
